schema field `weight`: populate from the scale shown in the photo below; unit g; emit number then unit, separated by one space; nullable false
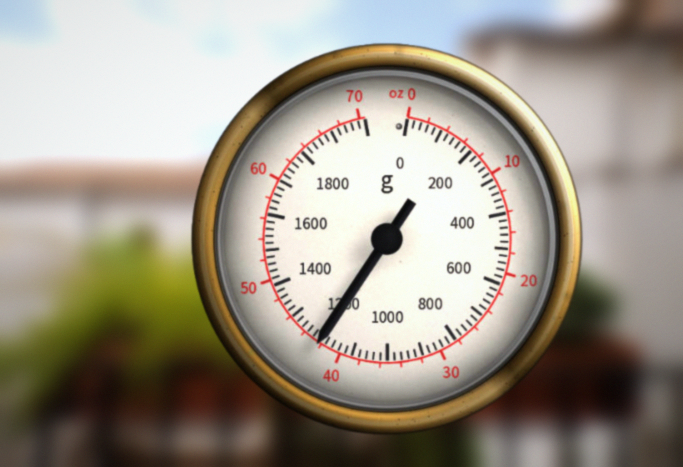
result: 1200 g
